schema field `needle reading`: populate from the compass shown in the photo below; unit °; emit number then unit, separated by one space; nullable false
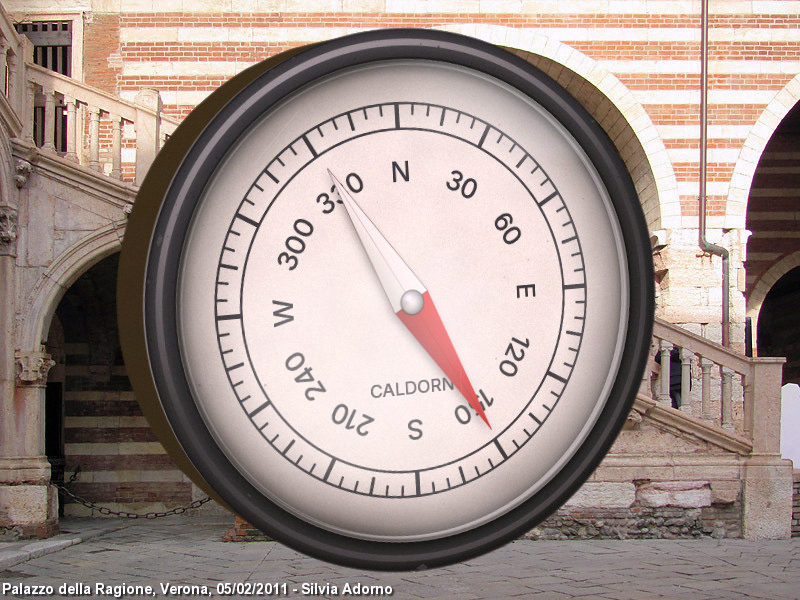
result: 150 °
